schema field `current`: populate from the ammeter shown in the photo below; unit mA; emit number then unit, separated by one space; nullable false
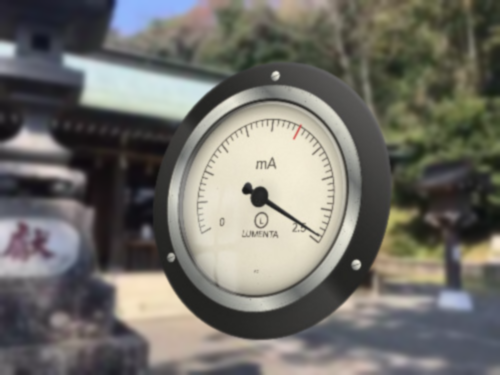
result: 2.45 mA
